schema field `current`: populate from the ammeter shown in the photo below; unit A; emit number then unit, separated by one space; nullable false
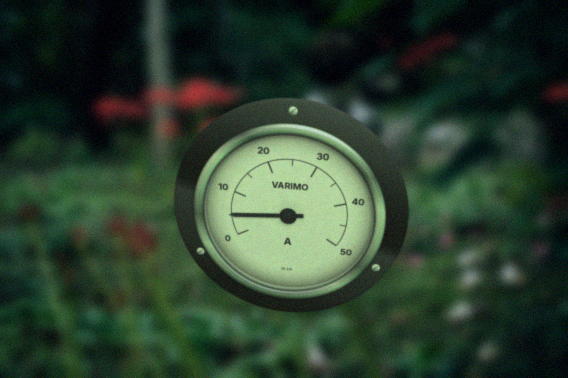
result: 5 A
